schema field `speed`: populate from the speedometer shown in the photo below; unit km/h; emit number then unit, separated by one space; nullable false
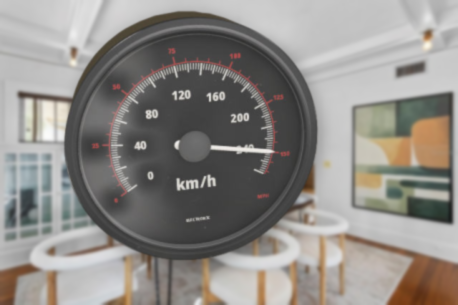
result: 240 km/h
